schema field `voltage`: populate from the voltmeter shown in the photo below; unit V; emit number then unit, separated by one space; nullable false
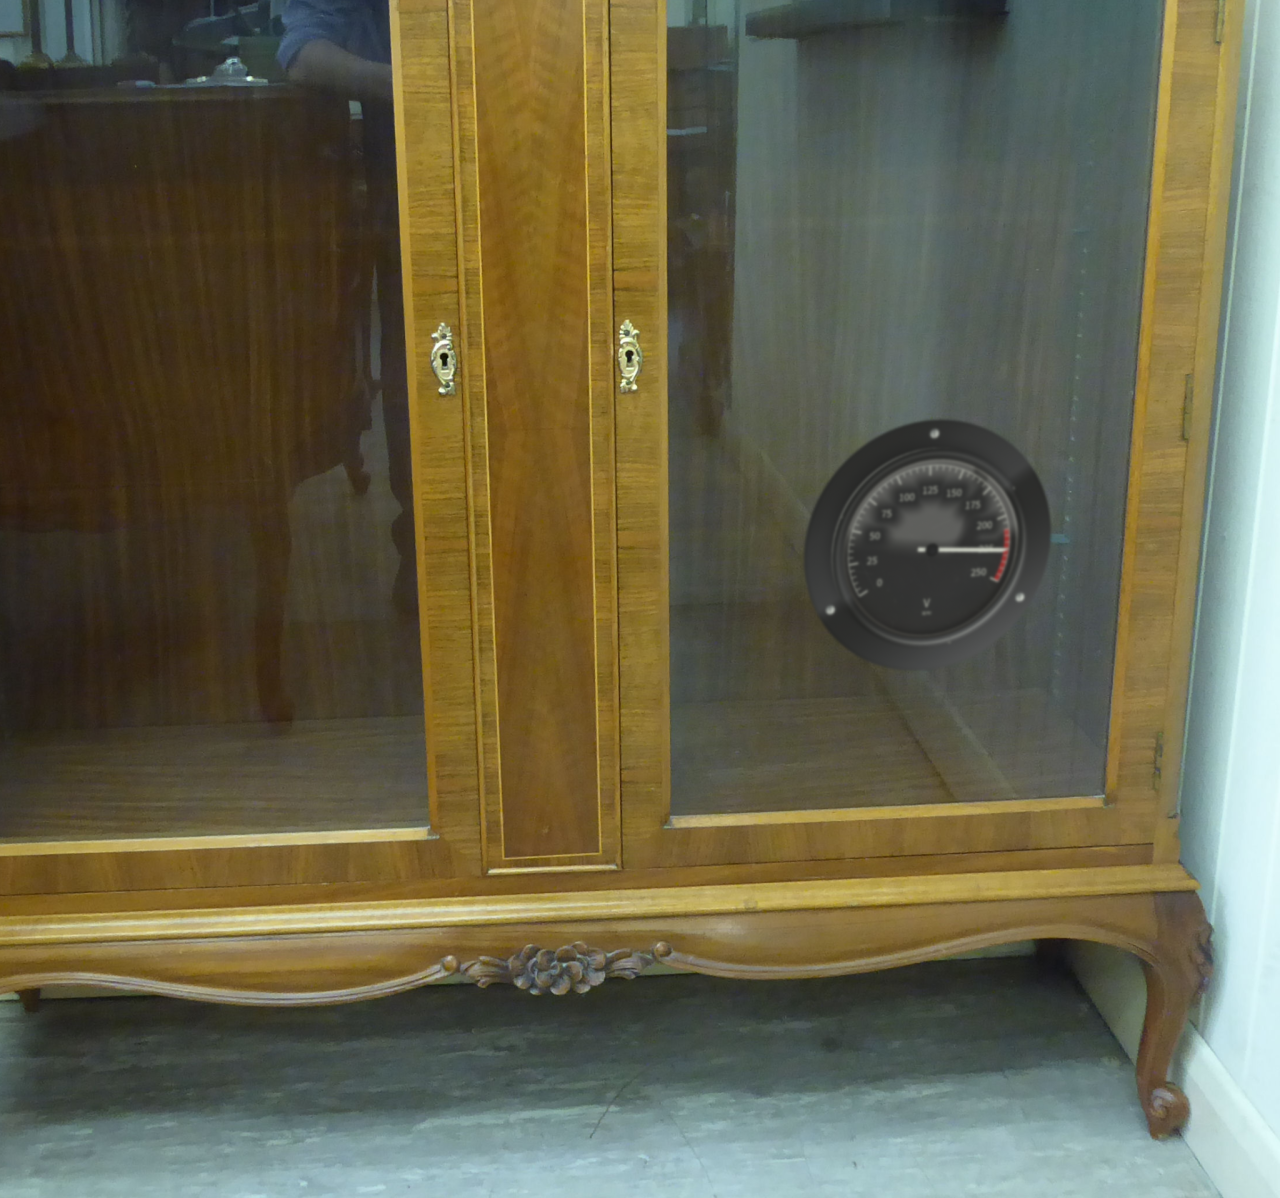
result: 225 V
